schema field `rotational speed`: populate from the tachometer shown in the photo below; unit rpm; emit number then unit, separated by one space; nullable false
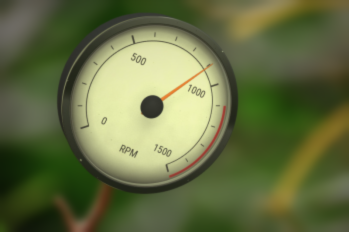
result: 900 rpm
